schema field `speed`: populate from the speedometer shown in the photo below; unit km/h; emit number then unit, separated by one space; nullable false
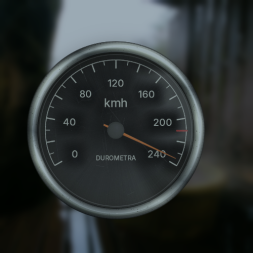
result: 235 km/h
